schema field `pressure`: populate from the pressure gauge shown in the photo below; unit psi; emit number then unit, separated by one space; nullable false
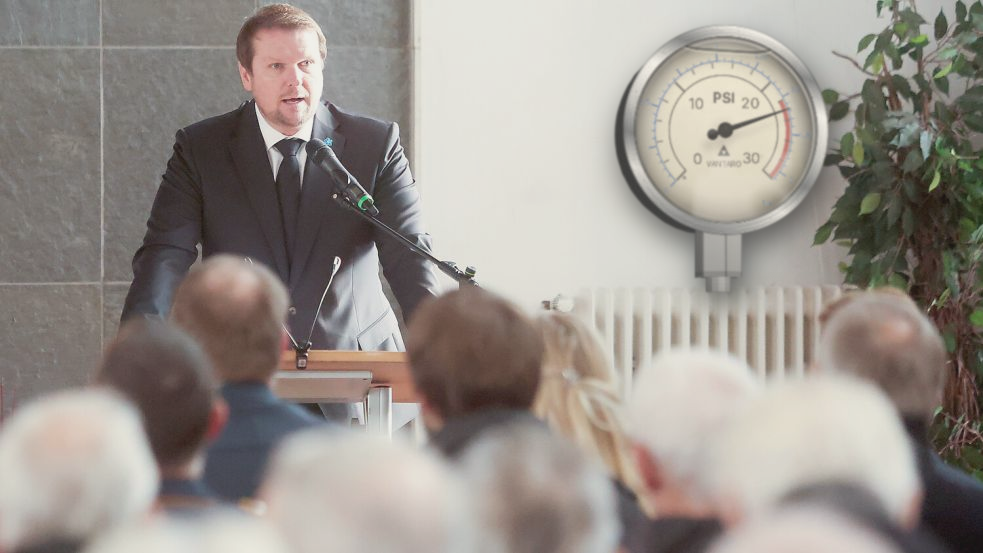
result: 23 psi
